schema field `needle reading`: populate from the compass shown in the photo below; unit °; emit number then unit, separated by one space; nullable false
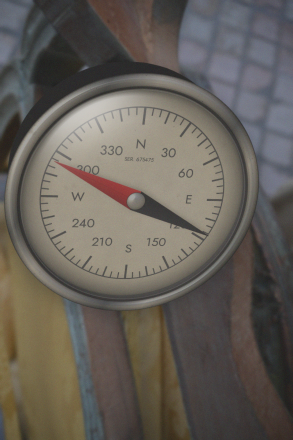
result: 295 °
